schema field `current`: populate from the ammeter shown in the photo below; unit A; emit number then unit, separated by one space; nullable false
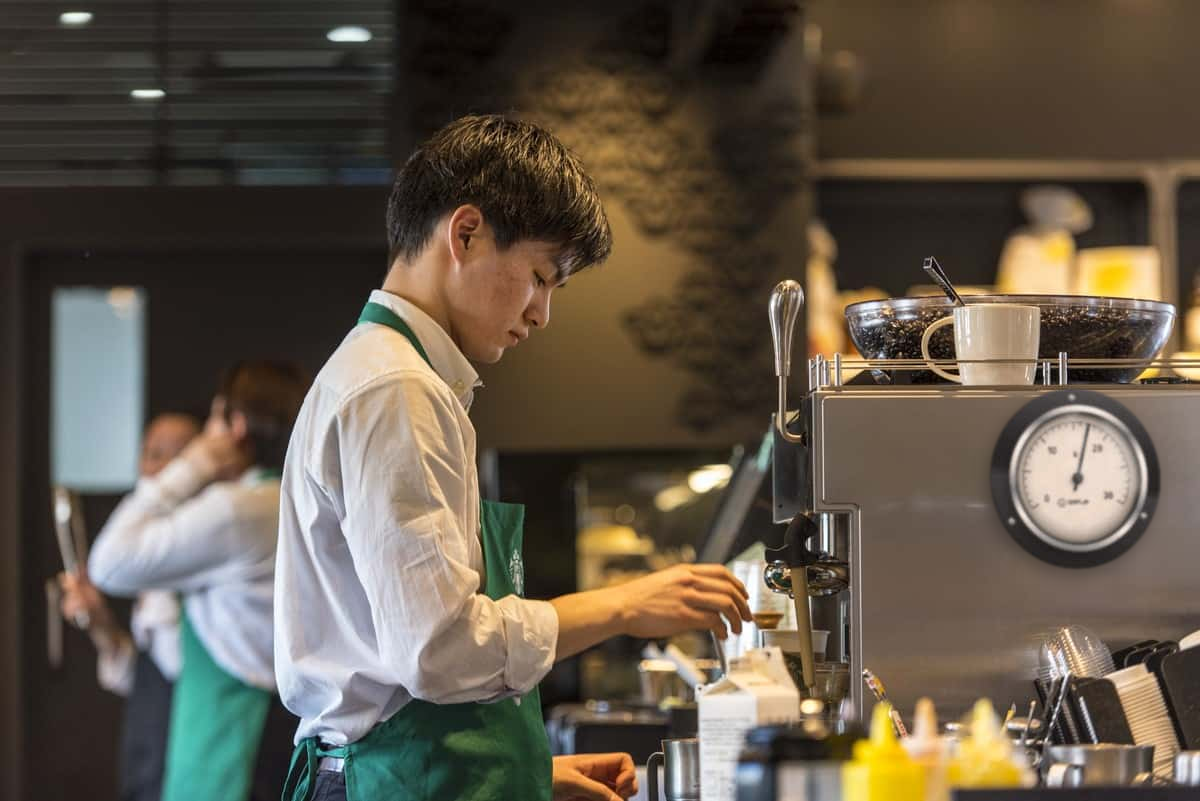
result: 17 A
